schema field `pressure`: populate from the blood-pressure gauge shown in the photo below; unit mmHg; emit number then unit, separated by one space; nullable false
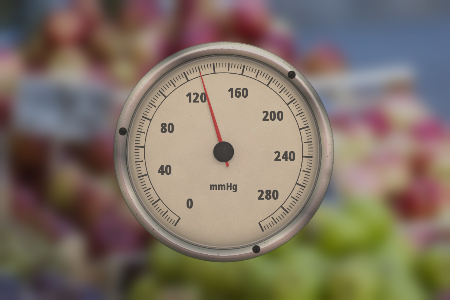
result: 130 mmHg
